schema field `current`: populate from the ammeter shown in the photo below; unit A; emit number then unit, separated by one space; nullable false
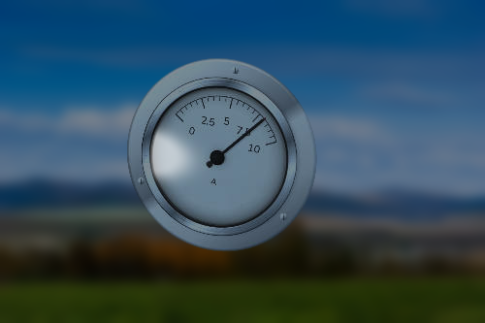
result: 8 A
